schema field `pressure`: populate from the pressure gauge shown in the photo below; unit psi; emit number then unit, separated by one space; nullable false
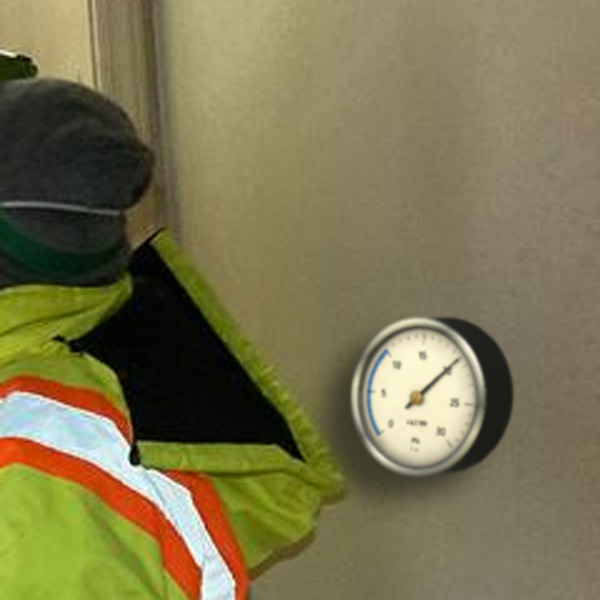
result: 20 psi
